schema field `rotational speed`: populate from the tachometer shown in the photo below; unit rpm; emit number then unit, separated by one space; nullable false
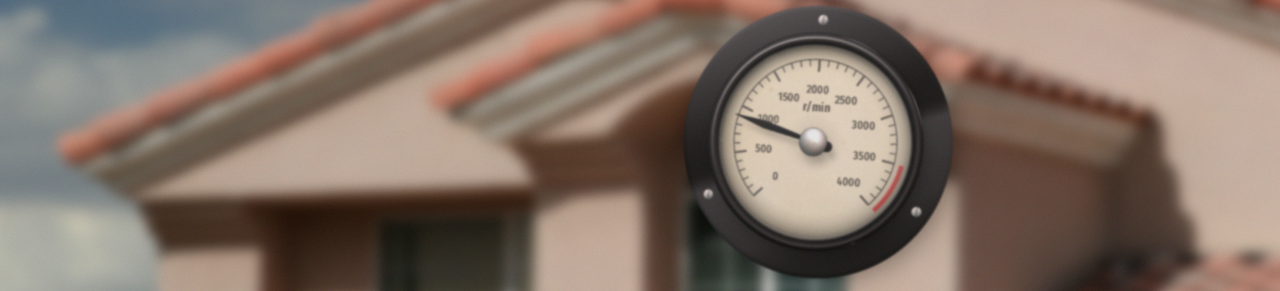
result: 900 rpm
